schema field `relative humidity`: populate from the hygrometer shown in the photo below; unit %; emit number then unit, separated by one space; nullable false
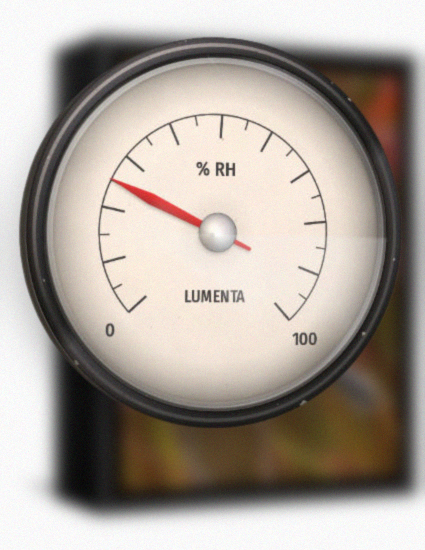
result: 25 %
